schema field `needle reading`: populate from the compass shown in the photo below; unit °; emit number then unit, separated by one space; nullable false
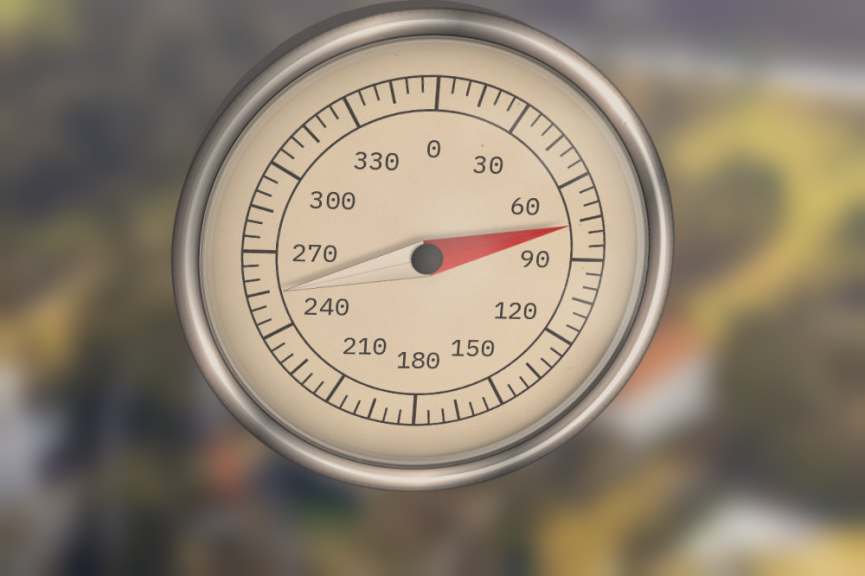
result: 75 °
